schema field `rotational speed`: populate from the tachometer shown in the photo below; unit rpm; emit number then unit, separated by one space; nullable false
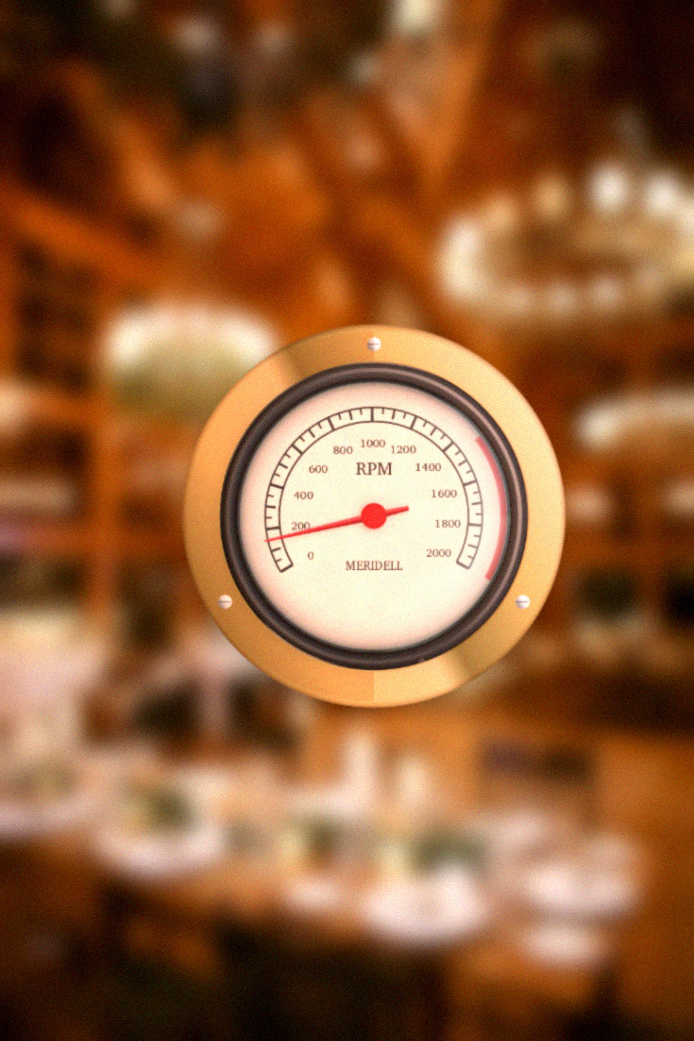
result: 150 rpm
